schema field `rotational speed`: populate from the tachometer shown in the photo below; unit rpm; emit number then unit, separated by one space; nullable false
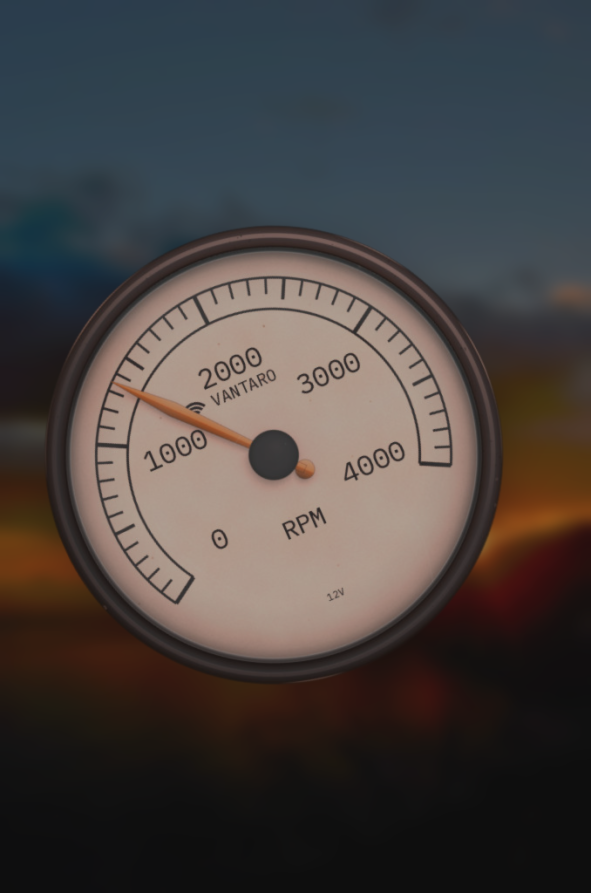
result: 1350 rpm
